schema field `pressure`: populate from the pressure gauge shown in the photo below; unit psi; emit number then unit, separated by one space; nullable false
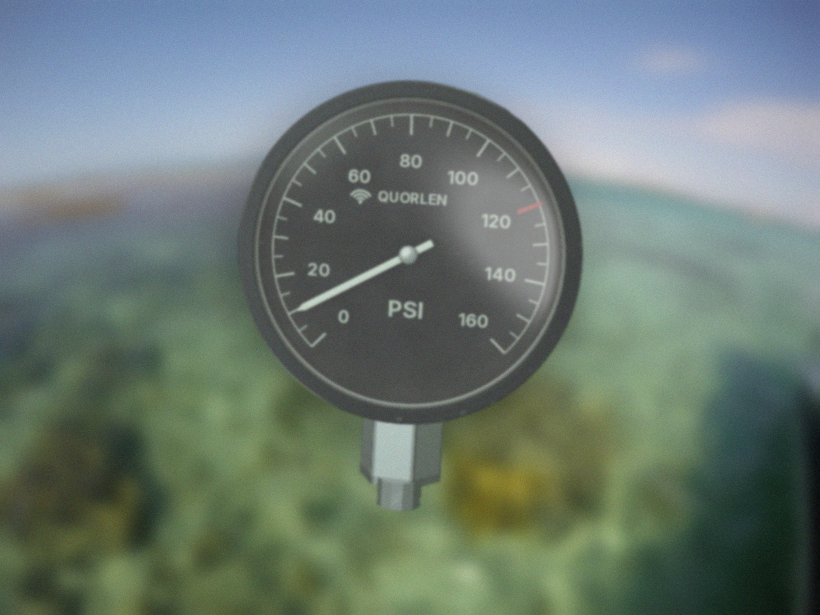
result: 10 psi
